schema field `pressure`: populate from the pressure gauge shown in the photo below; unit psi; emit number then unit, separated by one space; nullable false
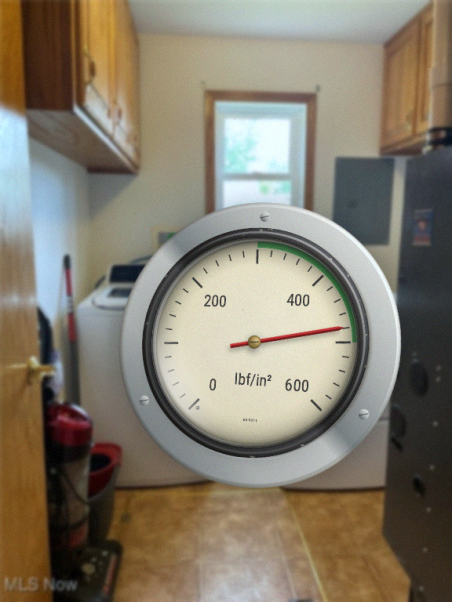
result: 480 psi
